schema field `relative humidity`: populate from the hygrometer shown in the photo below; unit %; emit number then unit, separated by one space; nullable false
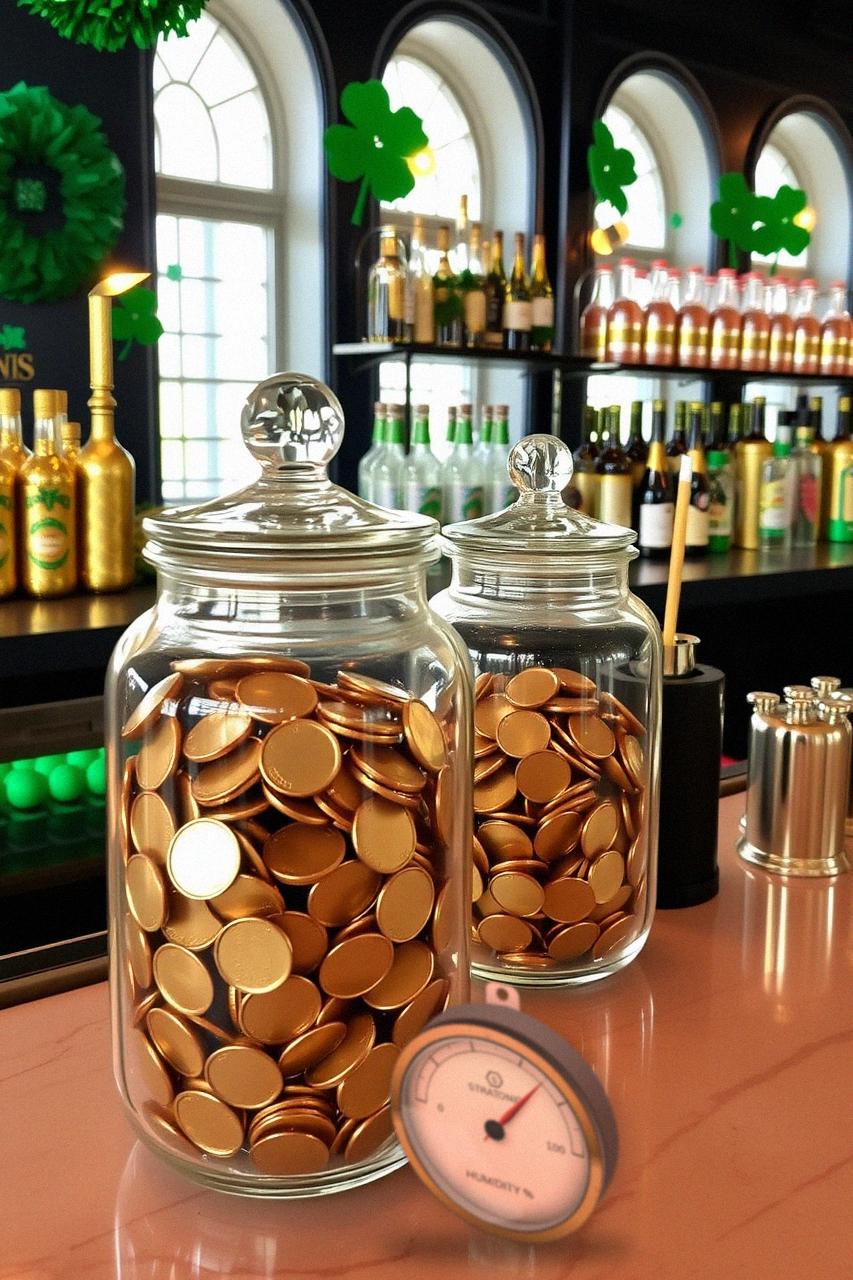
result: 70 %
